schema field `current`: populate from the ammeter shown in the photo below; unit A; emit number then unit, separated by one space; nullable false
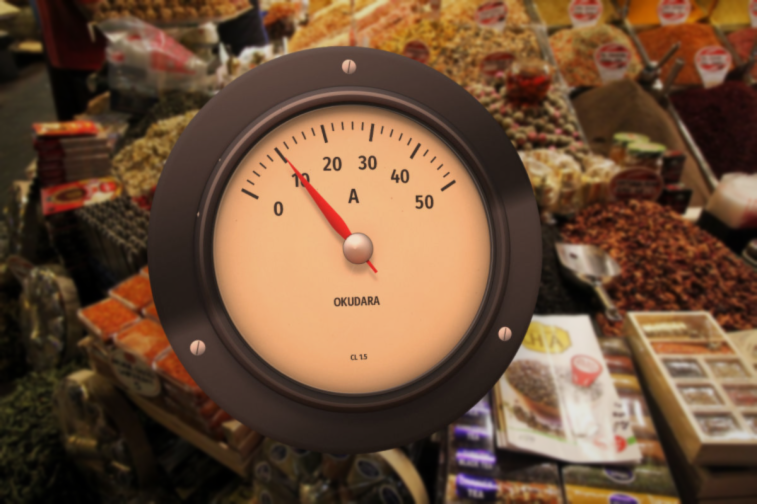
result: 10 A
